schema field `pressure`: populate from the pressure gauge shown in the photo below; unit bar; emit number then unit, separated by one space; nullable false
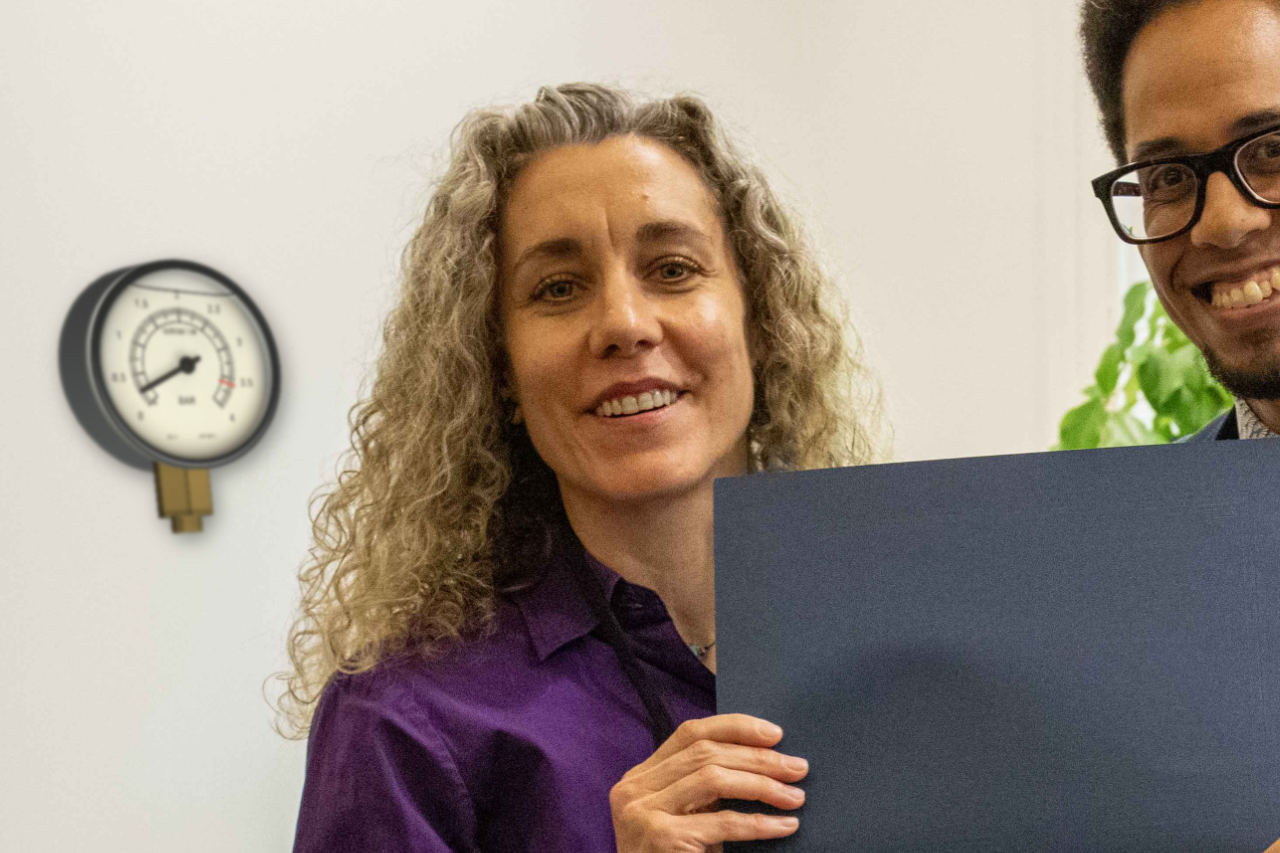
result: 0.25 bar
